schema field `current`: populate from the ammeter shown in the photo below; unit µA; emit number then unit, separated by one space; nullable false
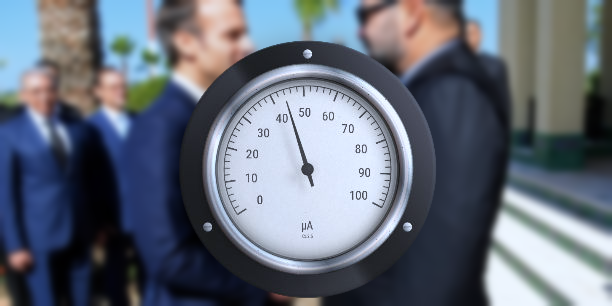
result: 44 µA
